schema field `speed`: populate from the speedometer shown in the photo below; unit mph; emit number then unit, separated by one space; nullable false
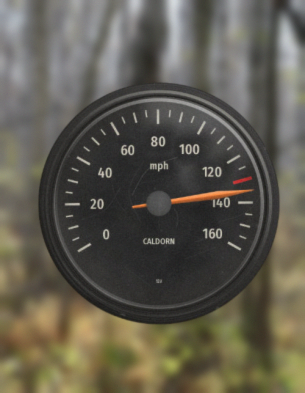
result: 135 mph
